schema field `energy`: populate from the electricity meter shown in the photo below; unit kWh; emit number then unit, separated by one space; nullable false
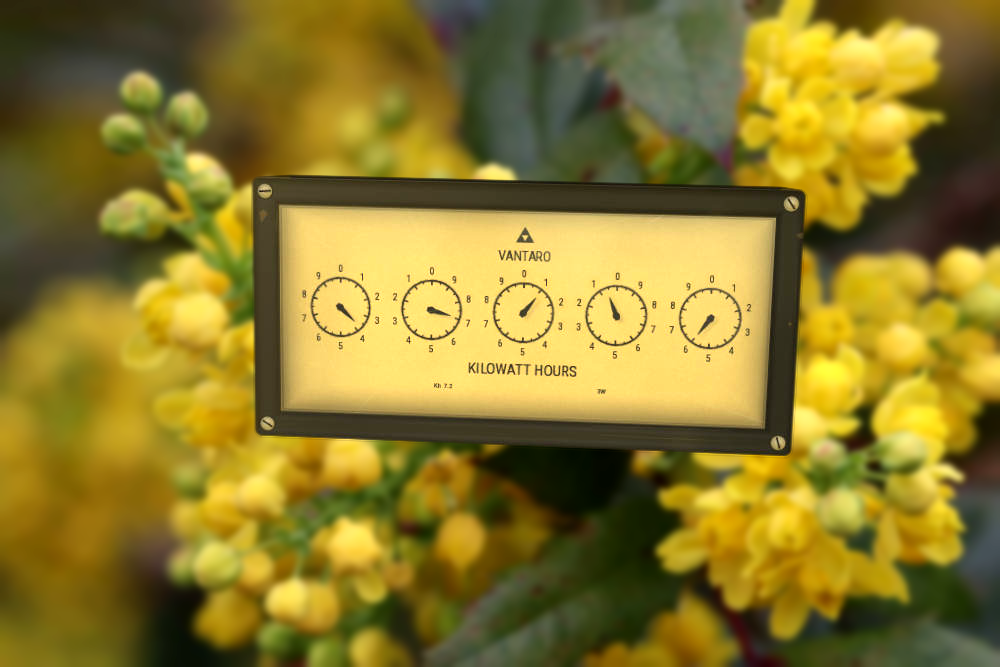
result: 37106 kWh
